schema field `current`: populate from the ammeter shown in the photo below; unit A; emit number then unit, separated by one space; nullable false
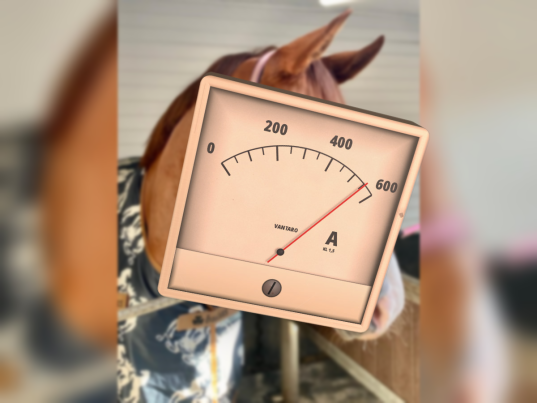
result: 550 A
